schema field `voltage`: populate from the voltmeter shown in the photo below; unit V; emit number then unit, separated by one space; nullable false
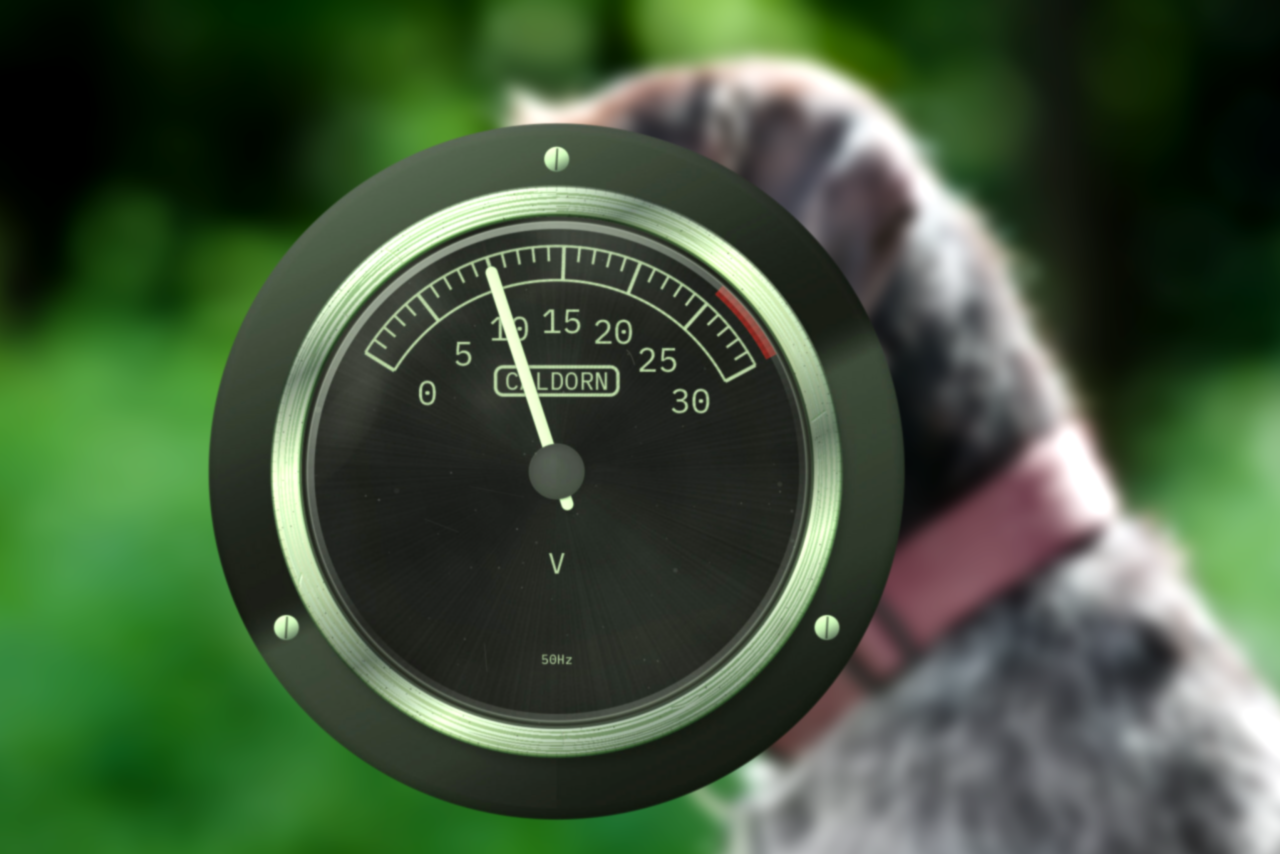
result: 10 V
